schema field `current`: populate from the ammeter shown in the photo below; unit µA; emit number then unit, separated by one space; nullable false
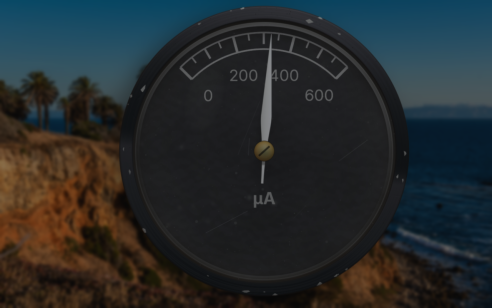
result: 325 µA
